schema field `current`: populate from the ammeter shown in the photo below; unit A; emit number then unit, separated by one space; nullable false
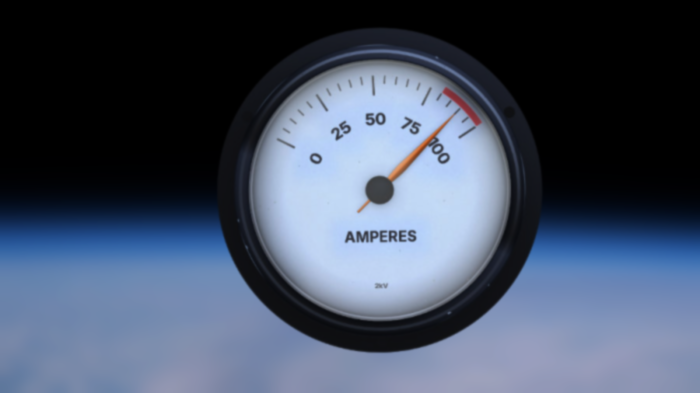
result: 90 A
